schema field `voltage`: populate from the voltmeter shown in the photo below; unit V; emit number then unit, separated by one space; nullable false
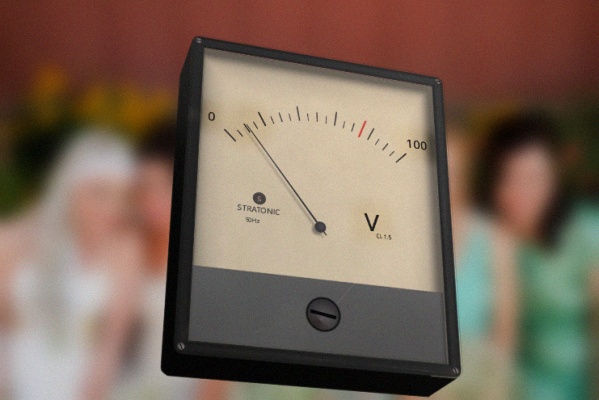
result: 10 V
